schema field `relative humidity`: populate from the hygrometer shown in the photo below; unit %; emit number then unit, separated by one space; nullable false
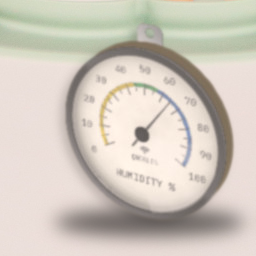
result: 65 %
